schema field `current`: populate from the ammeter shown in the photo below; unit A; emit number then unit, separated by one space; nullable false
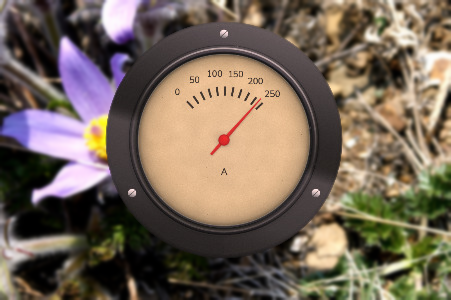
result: 237.5 A
